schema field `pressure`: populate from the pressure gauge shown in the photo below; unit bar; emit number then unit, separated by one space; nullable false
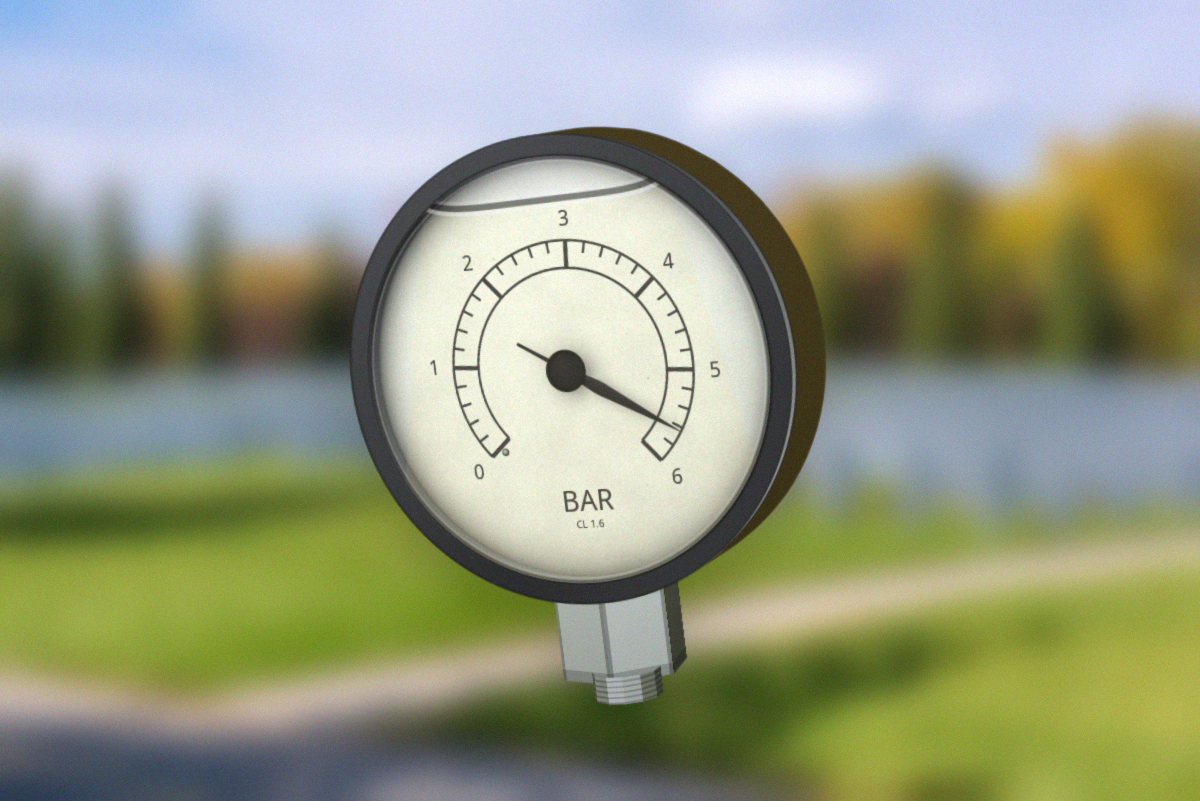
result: 5.6 bar
